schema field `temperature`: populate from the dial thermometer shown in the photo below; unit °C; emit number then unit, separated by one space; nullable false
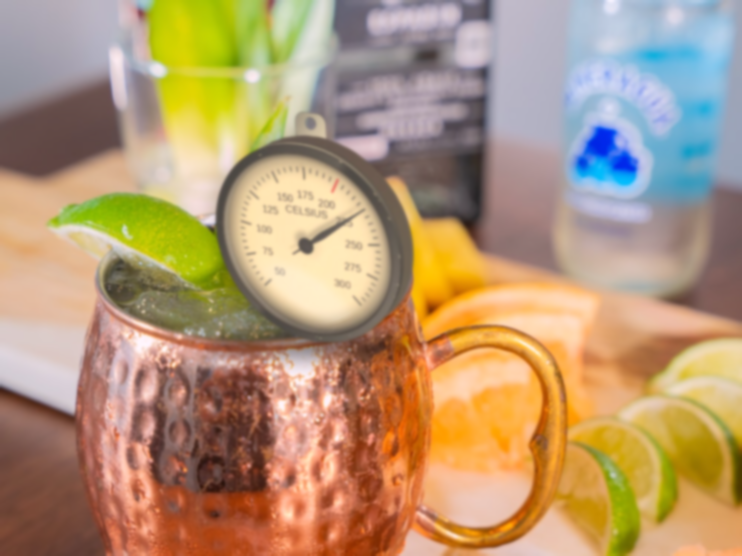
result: 225 °C
